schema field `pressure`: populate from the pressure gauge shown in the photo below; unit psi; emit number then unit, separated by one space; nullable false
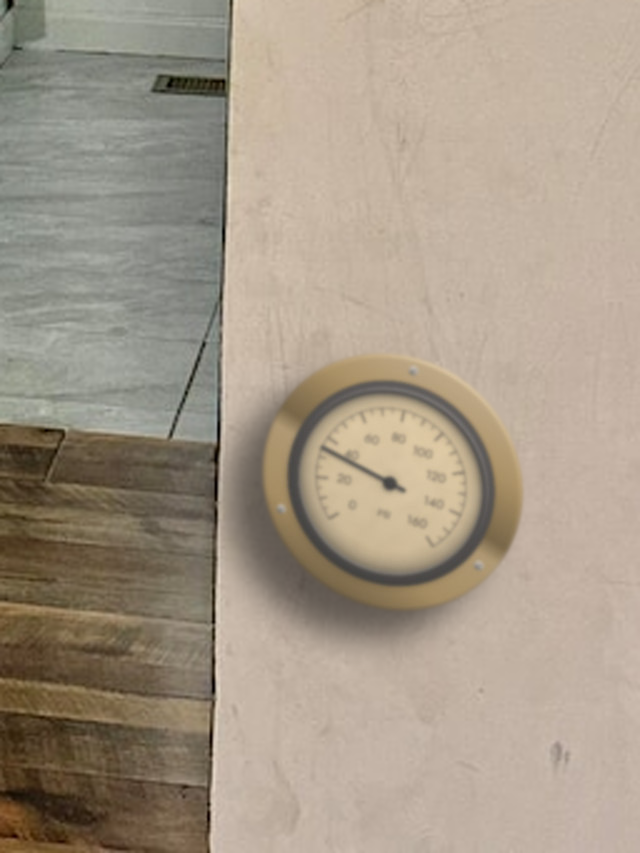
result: 35 psi
